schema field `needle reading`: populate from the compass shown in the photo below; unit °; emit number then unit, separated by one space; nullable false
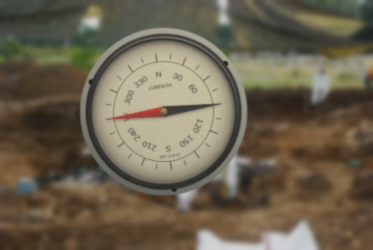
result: 270 °
